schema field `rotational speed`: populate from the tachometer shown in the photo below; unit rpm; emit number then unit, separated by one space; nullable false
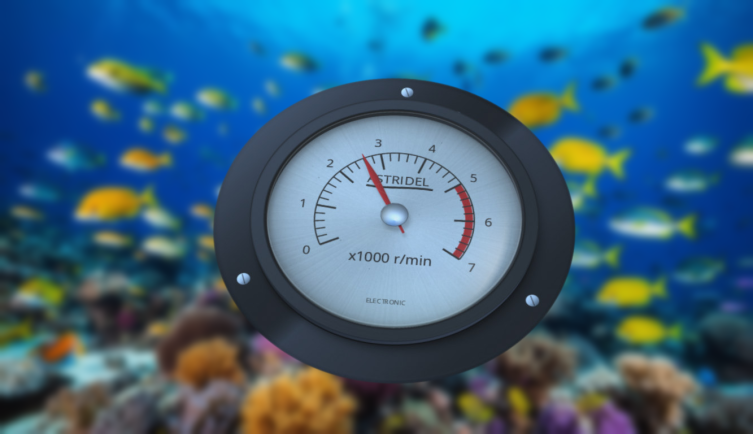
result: 2600 rpm
